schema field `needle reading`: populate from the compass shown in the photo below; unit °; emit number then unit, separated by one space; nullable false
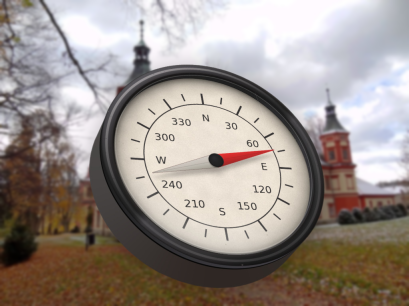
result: 75 °
